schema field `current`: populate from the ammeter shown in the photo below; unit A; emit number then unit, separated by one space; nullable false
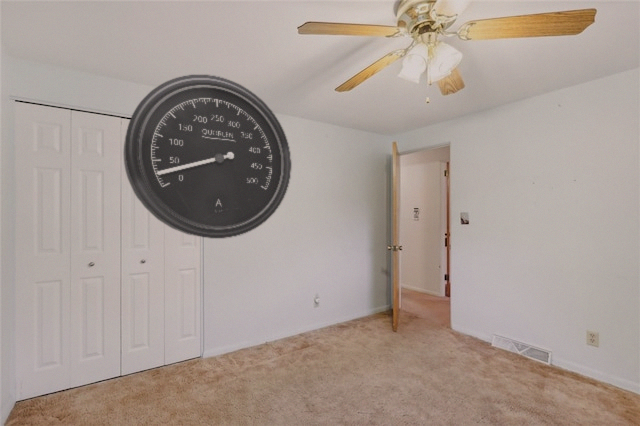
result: 25 A
